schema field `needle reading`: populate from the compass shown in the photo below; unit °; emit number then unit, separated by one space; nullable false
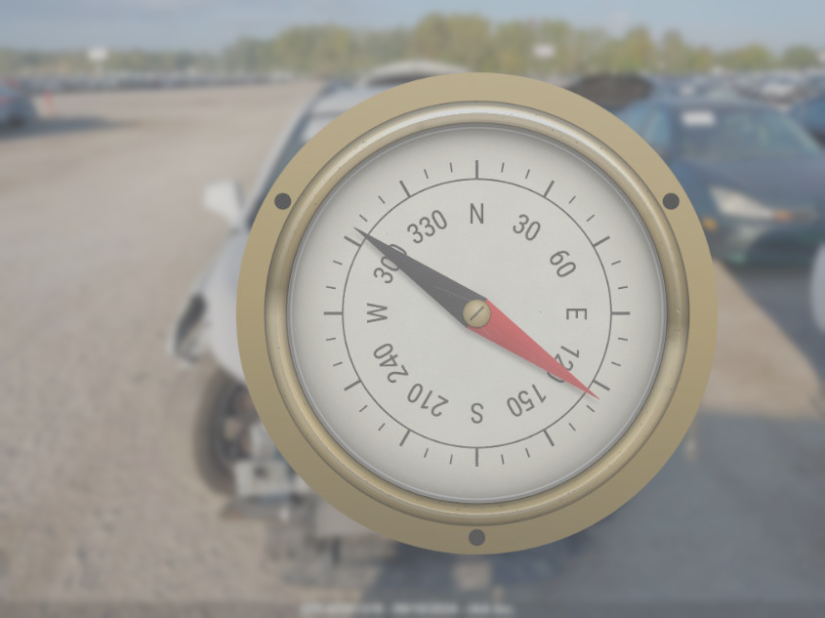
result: 125 °
